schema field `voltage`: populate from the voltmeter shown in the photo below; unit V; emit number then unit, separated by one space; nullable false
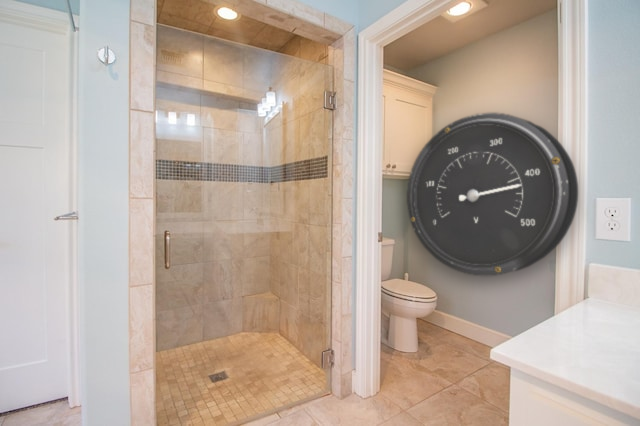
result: 420 V
